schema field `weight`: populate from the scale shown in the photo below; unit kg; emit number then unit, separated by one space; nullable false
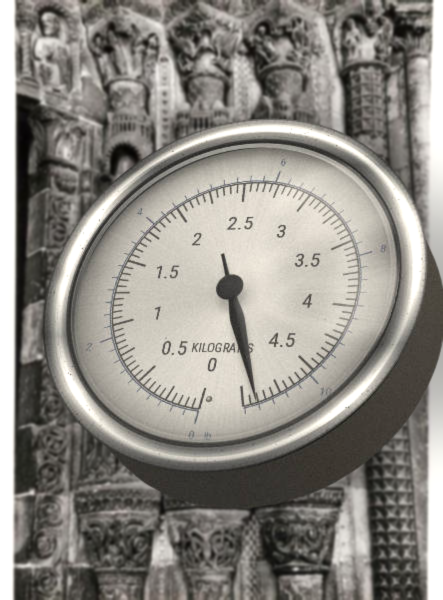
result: 4.9 kg
